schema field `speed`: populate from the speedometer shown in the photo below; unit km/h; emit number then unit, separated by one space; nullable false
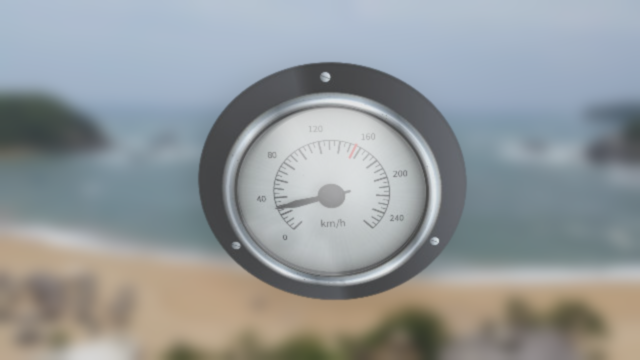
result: 30 km/h
